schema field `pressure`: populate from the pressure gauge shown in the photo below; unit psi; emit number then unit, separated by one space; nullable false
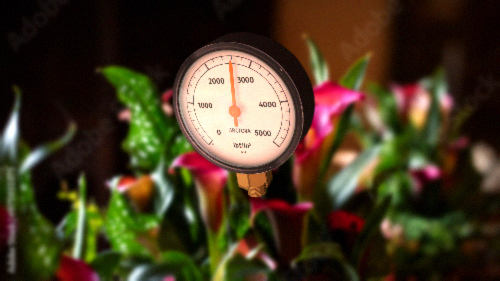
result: 2600 psi
